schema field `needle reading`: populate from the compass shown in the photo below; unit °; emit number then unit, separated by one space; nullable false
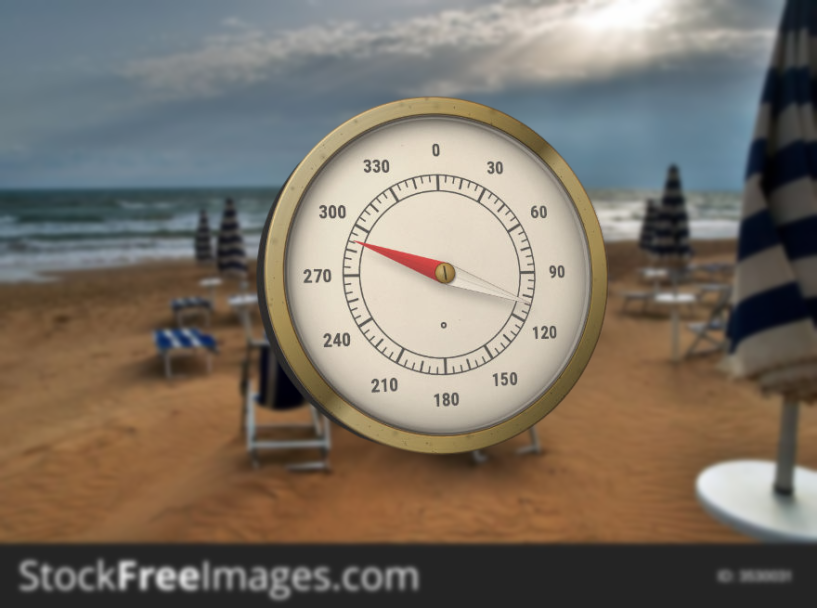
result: 290 °
